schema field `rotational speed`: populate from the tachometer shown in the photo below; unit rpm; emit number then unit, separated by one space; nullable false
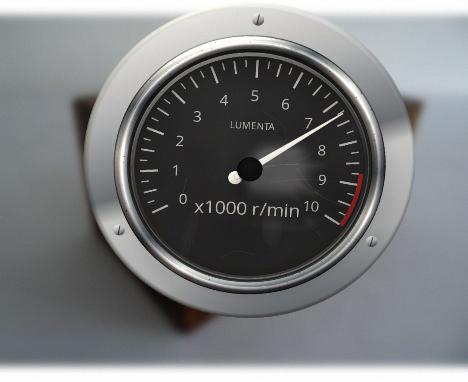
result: 7250 rpm
